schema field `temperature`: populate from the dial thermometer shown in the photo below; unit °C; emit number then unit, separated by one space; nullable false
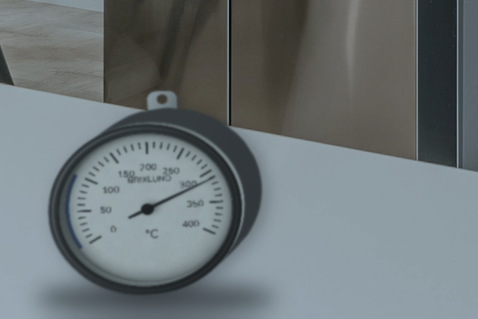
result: 310 °C
